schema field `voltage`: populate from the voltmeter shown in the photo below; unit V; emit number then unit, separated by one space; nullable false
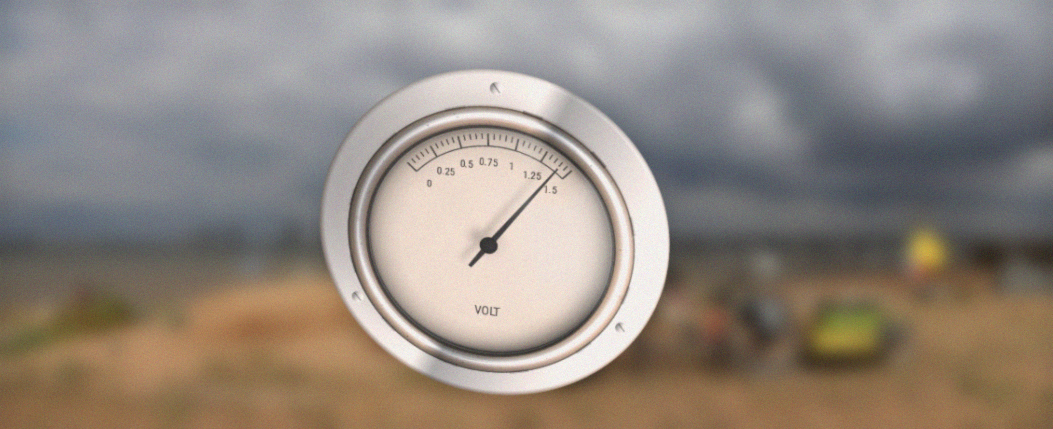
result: 1.4 V
